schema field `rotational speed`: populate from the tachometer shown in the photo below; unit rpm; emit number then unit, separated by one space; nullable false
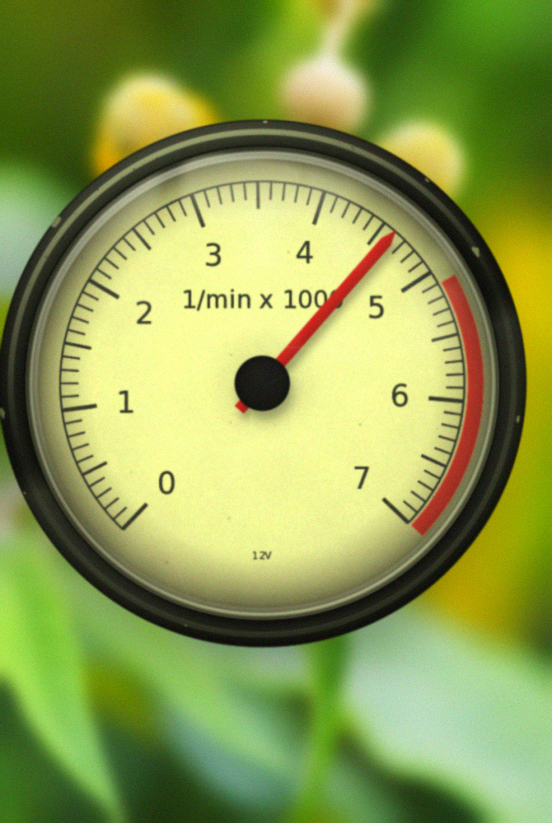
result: 4600 rpm
